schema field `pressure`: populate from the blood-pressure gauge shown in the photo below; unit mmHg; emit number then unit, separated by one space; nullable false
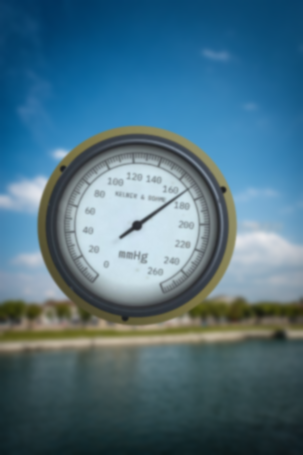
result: 170 mmHg
